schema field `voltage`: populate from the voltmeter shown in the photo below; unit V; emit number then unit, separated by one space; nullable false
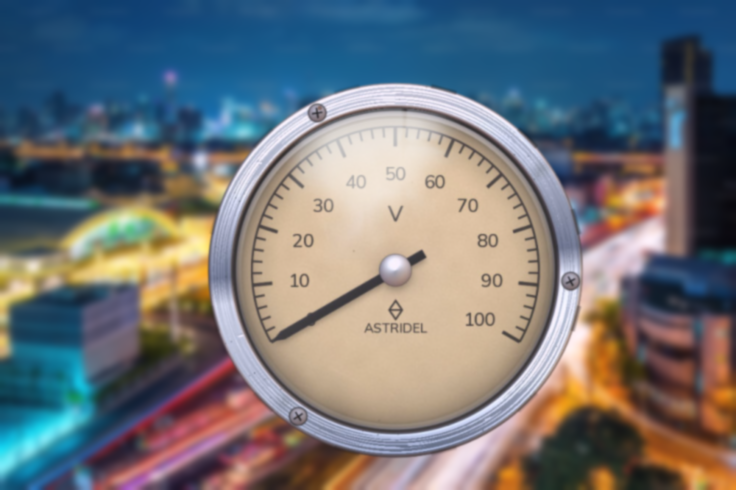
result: 0 V
